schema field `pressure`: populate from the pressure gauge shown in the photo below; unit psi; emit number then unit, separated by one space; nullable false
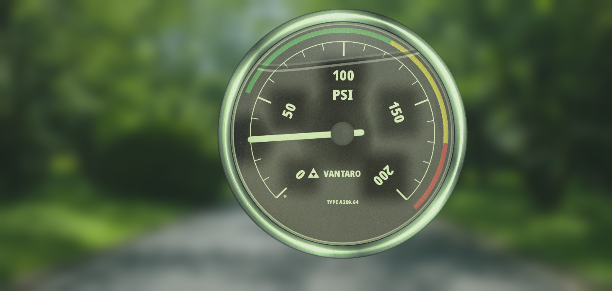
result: 30 psi
